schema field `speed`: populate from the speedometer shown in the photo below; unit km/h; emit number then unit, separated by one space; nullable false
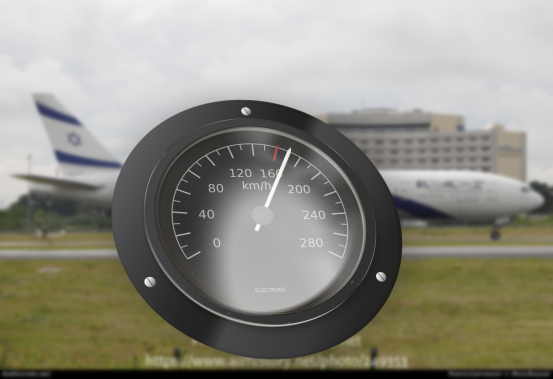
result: 170 km/h
